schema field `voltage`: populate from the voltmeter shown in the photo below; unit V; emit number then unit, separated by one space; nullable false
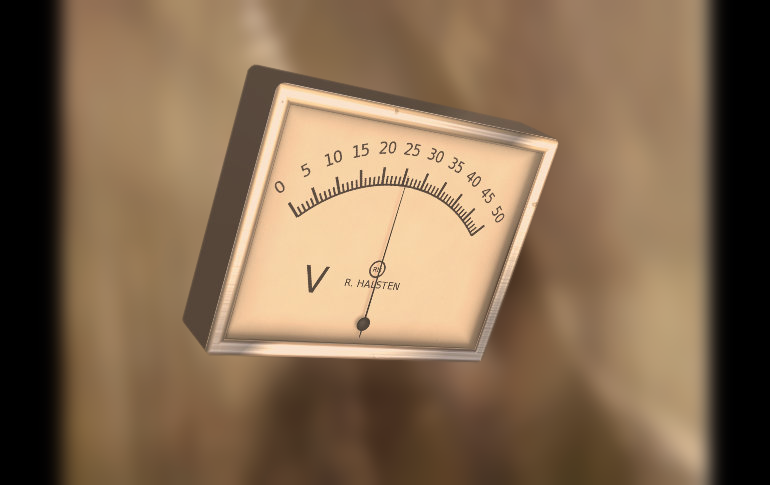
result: 25 V
